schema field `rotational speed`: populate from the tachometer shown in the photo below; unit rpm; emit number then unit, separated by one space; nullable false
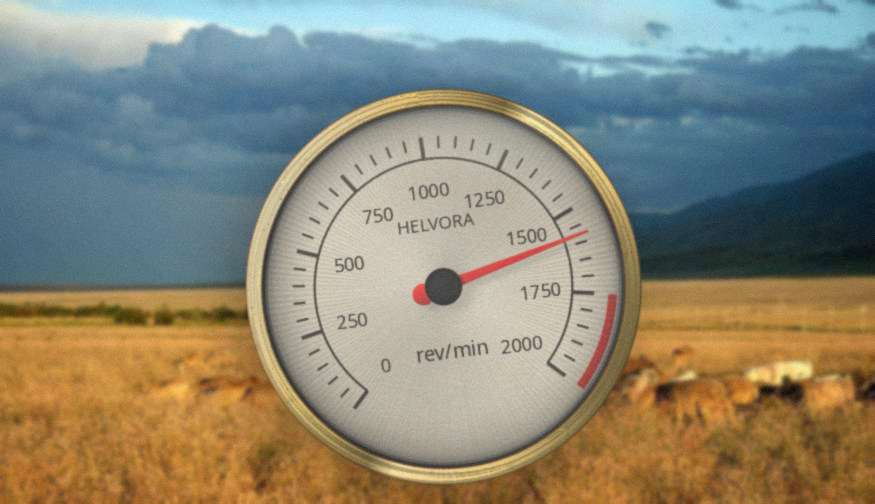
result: 1575 rpm
